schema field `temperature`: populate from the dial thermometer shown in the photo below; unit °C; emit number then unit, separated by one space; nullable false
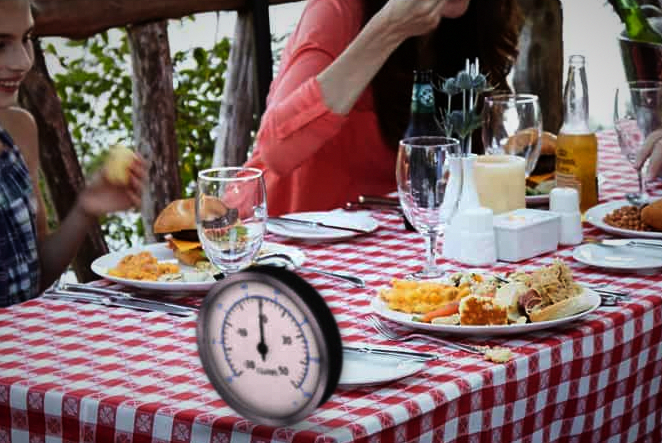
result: 10 °C
